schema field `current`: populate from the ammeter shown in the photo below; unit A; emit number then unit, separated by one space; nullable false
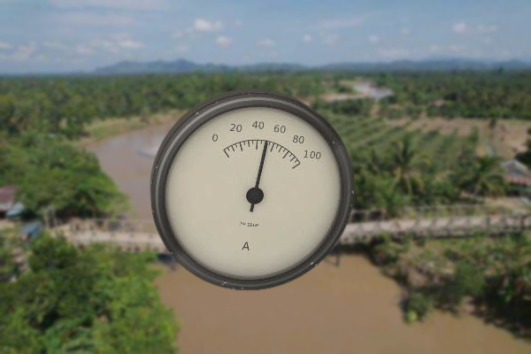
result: 50 A
